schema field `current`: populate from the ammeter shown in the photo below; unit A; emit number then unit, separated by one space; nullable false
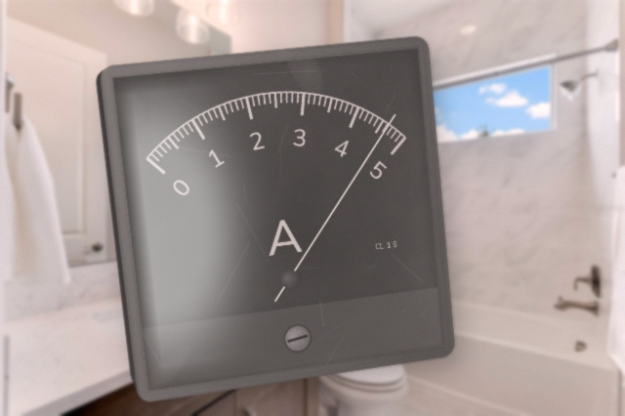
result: 4.6 A
